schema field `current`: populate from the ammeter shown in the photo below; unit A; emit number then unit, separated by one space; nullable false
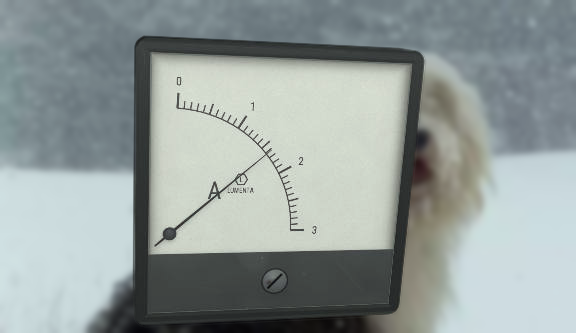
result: 1.6 A
